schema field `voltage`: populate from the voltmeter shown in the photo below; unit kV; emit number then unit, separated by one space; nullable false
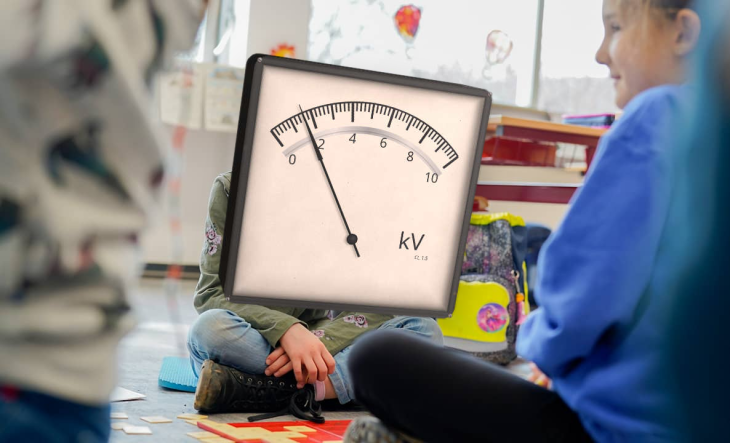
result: 1.6 kV
